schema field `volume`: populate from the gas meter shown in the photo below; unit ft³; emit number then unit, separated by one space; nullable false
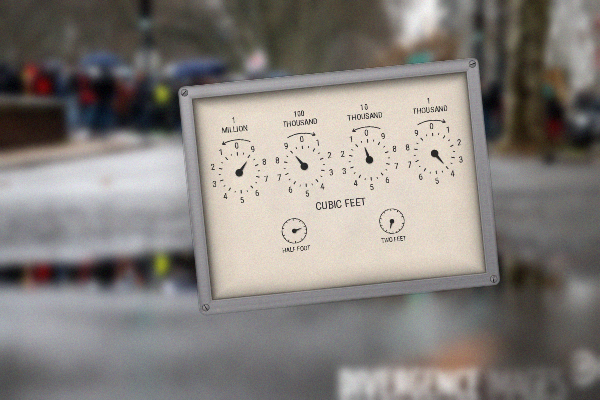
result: 890400 ft³
